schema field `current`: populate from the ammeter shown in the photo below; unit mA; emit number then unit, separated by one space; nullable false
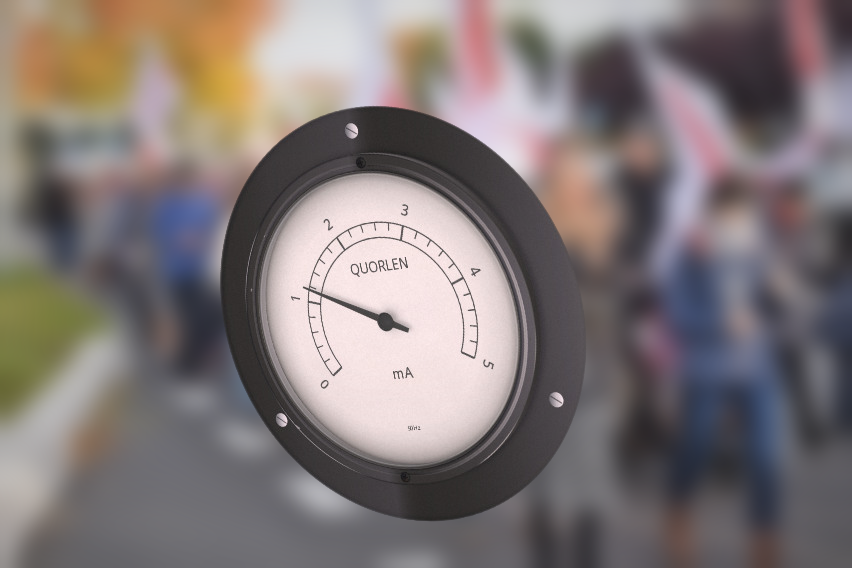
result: 1.2 mA
